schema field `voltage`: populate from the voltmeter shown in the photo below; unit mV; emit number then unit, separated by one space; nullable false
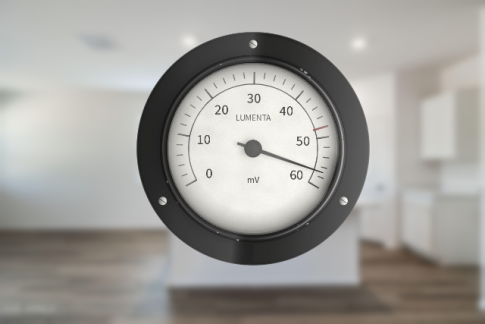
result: 57 mV
